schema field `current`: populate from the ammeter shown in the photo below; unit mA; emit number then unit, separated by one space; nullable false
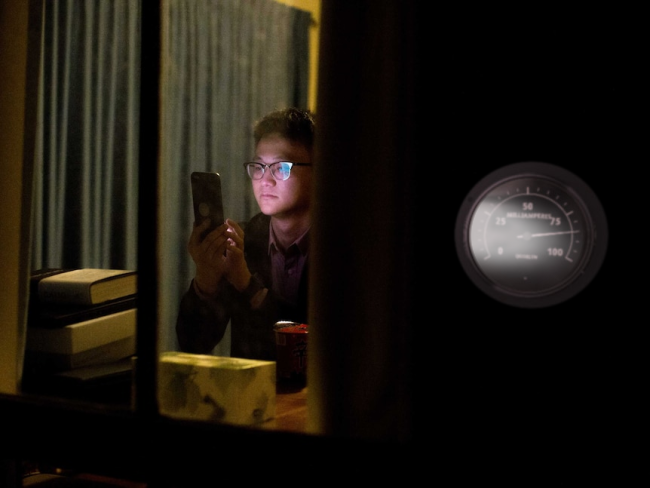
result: 85 mA
